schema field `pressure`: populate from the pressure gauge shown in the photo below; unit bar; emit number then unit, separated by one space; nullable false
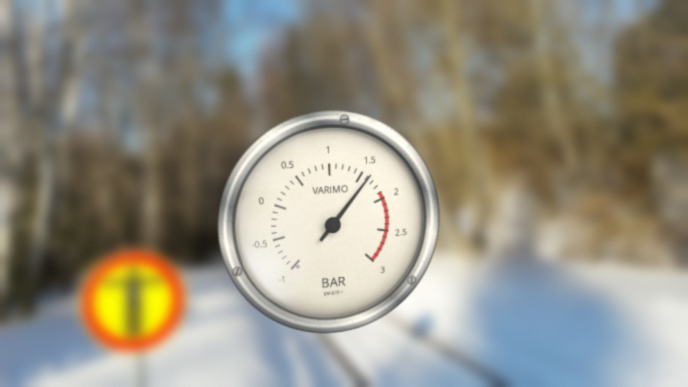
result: 1.6 bar
